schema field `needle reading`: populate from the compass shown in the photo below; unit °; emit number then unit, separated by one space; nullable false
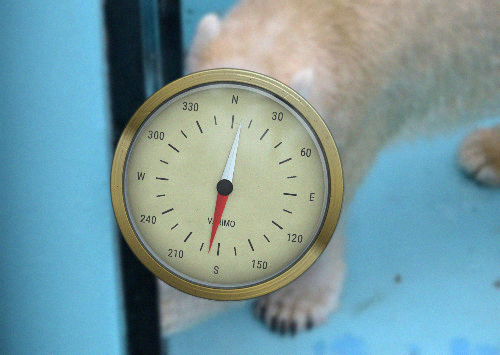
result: 187.5 °
